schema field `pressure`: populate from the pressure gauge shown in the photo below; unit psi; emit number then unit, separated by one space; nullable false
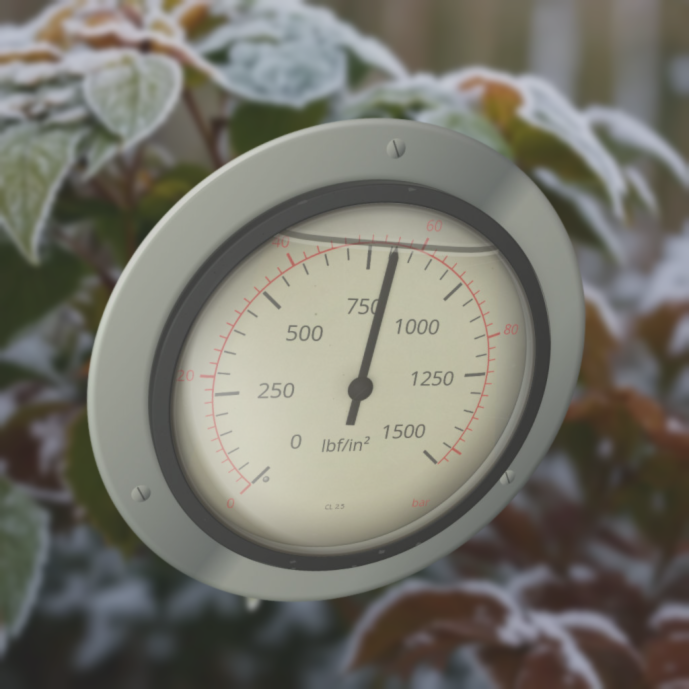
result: 800 psi
